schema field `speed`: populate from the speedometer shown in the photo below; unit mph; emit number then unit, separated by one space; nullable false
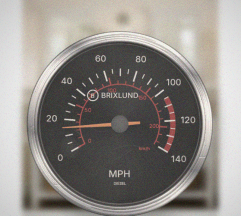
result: 15 mph
